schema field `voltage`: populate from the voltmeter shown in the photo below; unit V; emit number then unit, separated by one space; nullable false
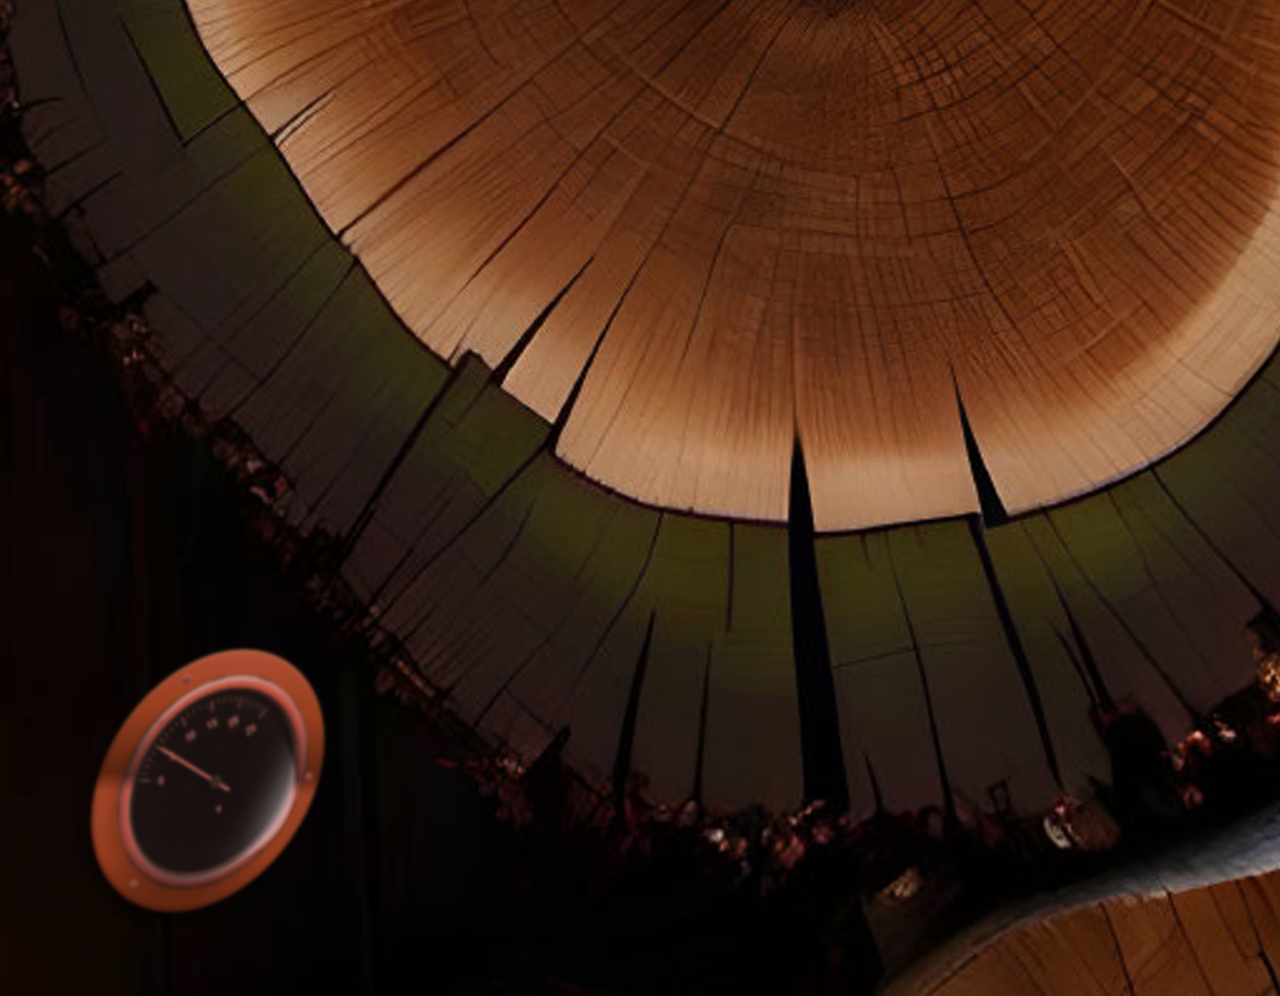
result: 5 V
